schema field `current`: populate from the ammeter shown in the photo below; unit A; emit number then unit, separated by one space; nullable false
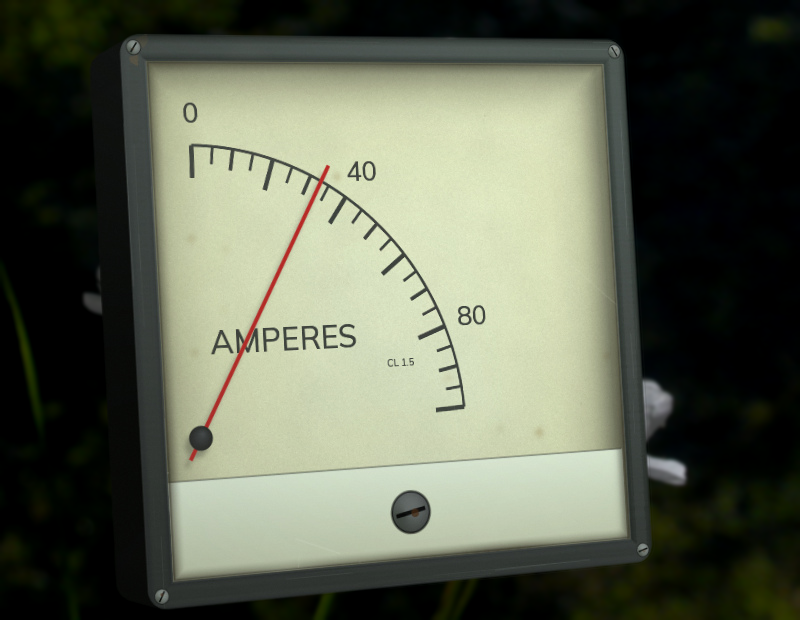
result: 32.5 A
